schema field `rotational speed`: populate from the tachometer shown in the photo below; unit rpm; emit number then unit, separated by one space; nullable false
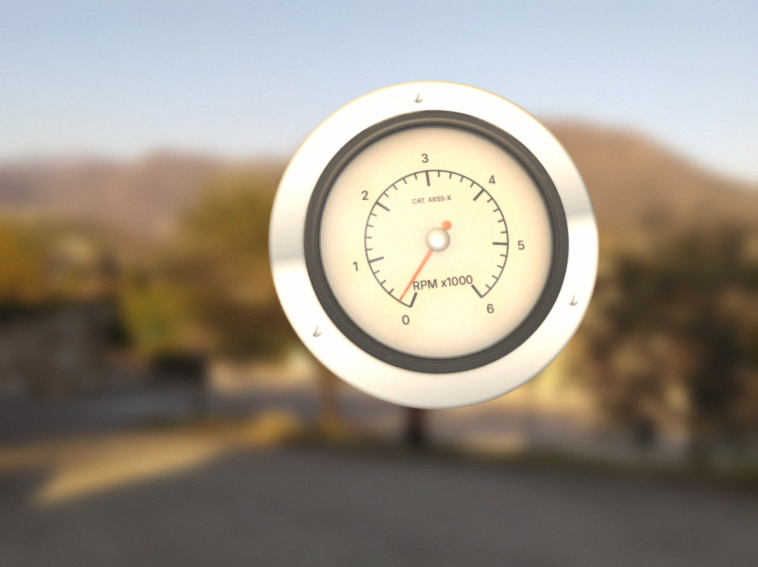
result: 200 rpm
